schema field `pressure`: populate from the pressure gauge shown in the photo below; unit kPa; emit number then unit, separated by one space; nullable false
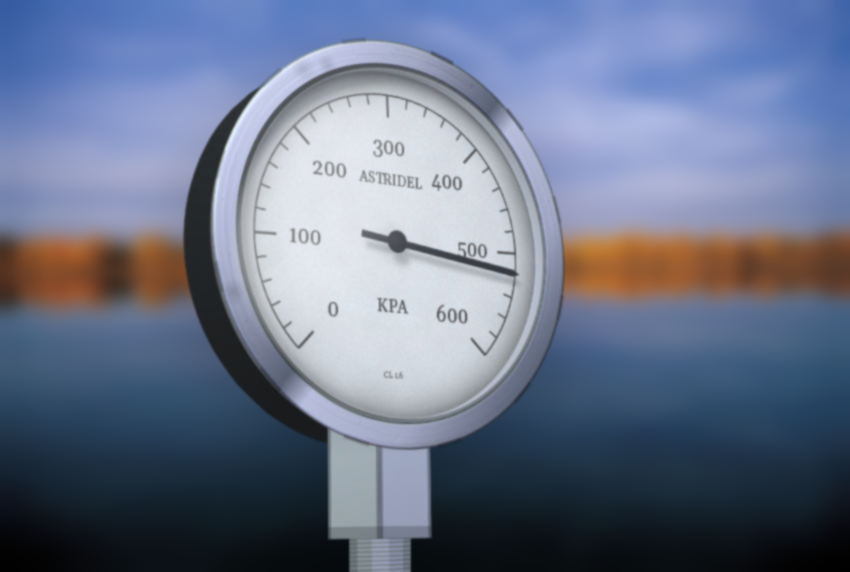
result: 520 kPa
